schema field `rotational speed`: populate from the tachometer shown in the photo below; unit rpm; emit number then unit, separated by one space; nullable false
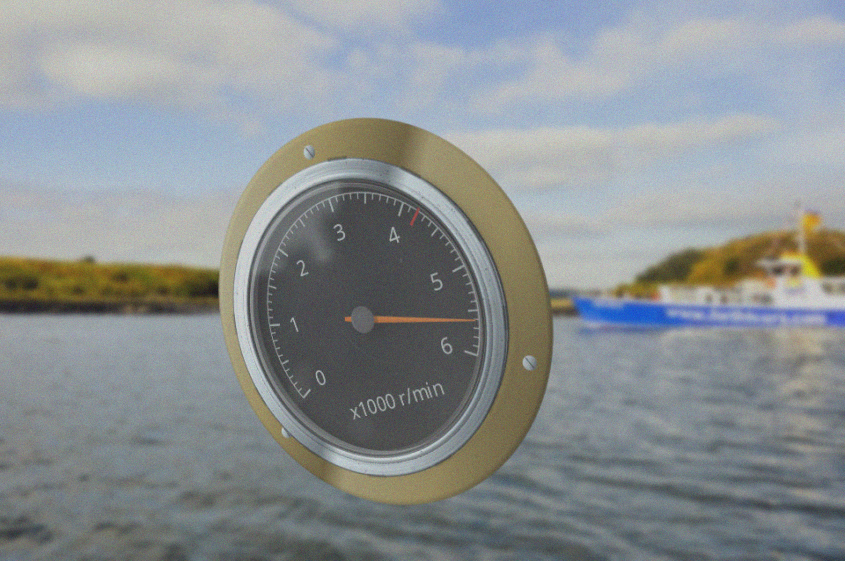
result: 5600 rpm
